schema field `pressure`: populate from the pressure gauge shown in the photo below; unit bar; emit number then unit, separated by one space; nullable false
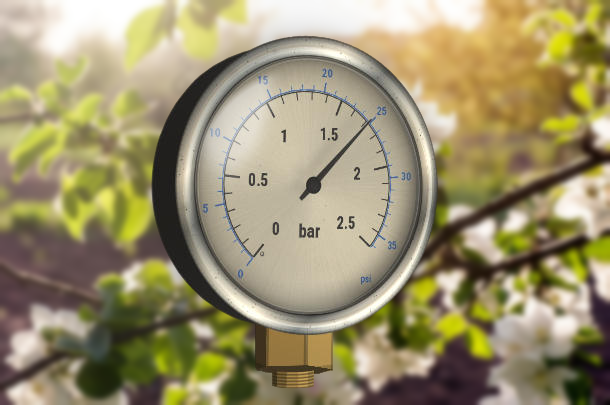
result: 1.7 bar
